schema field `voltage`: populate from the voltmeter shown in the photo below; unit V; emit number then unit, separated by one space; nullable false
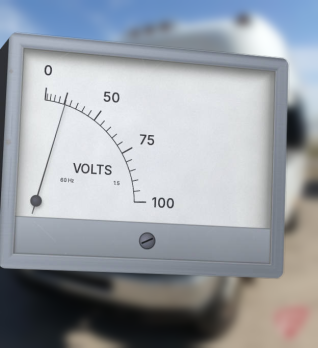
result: 25 V
